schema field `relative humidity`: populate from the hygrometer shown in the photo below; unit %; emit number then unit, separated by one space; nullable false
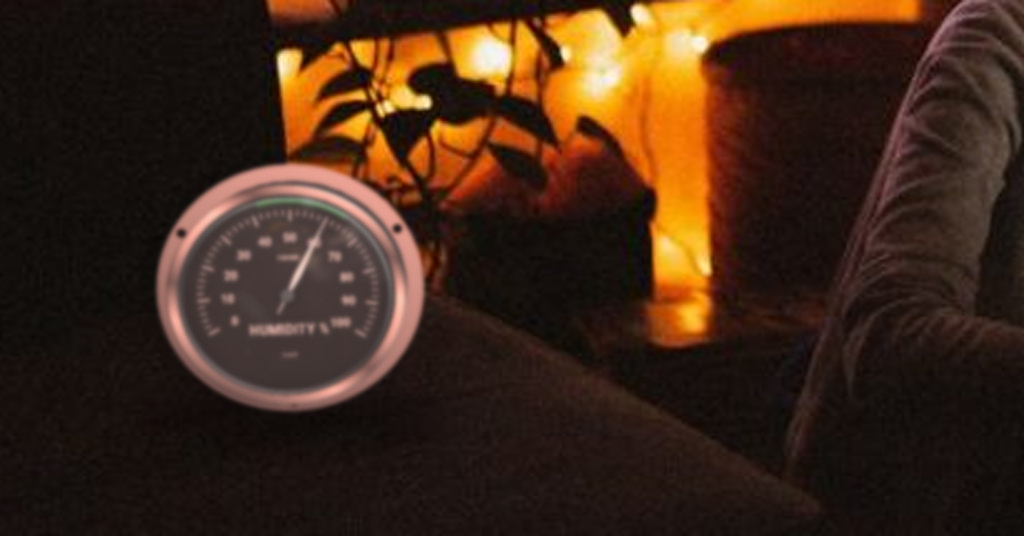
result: 60 %
